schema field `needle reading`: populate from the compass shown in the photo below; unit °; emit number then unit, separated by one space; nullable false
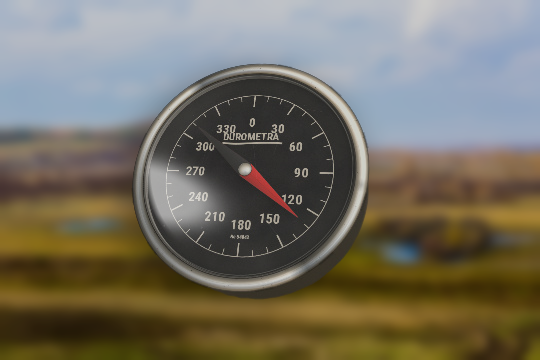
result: 130 °
